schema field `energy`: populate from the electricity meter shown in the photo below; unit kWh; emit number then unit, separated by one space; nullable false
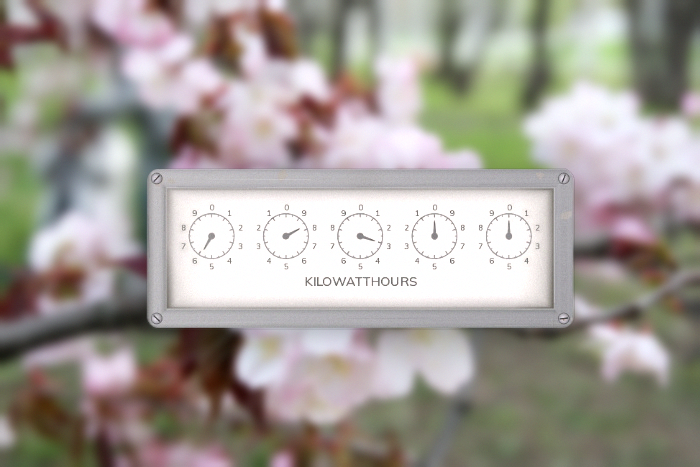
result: 58300 kWh
